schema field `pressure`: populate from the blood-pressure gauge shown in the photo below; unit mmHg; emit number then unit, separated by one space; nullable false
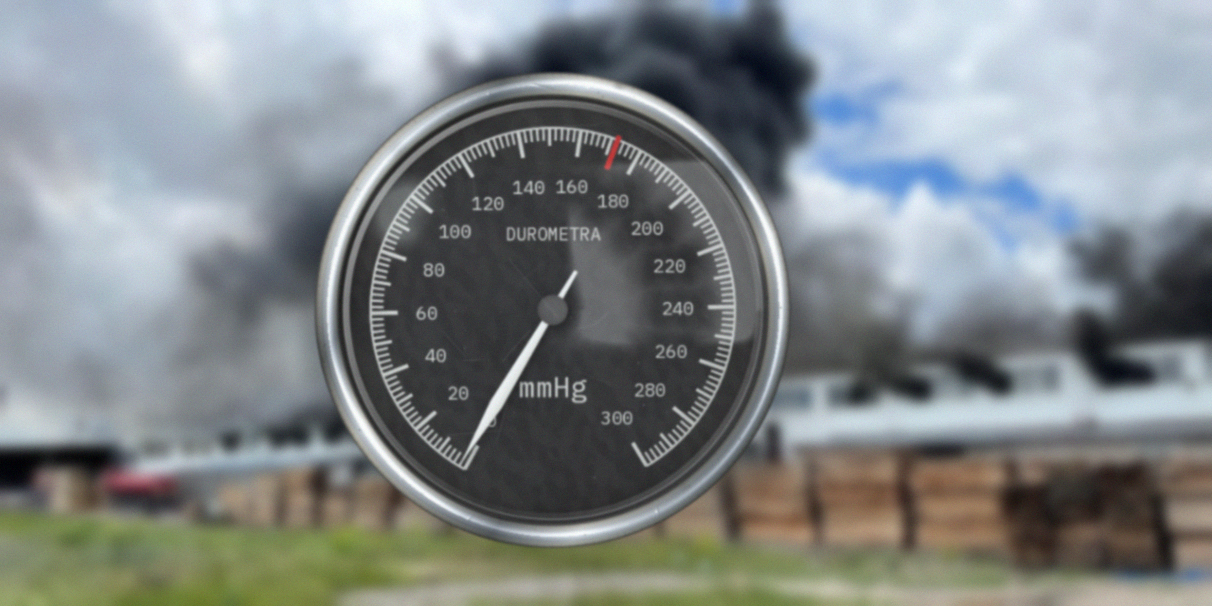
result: 2 mmHg
